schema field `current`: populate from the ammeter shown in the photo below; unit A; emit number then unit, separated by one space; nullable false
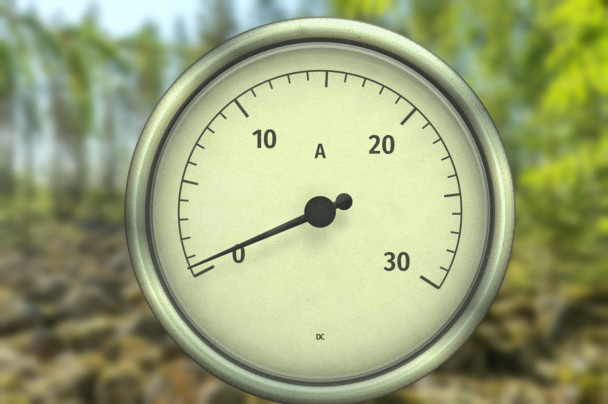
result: 0.5 A
